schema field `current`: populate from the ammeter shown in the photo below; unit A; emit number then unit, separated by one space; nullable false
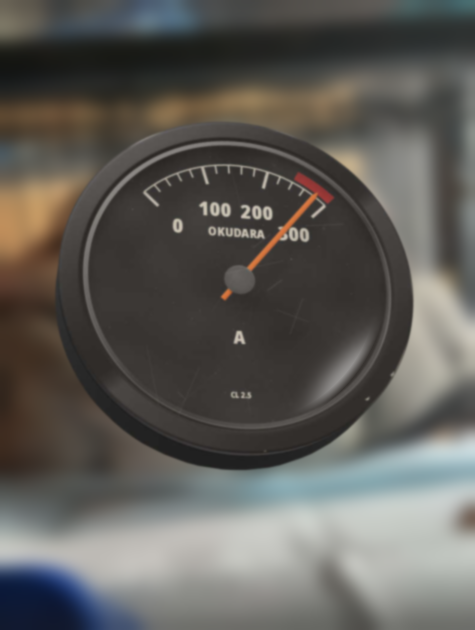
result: 280 A
